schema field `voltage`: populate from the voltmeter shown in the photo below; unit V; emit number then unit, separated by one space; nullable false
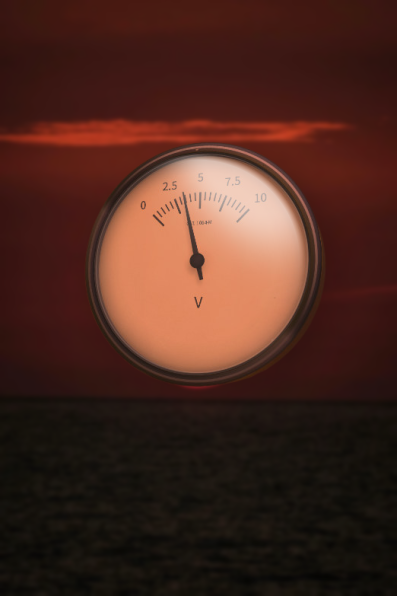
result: 3.5 V
